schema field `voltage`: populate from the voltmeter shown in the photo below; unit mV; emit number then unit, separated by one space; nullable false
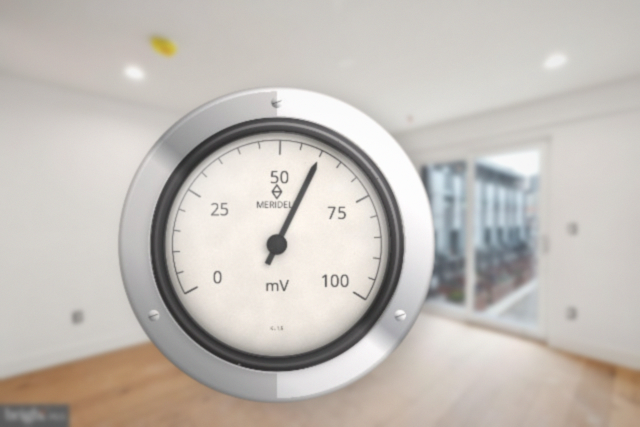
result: 60 mV
